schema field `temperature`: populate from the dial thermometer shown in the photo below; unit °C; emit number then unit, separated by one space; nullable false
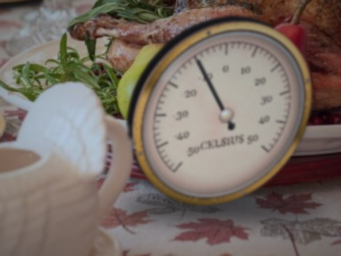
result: -10 °C
